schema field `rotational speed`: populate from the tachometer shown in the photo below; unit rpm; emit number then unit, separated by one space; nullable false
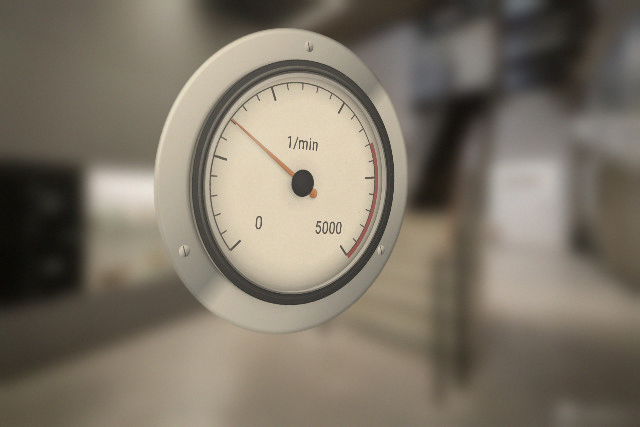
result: 1400 rpm
